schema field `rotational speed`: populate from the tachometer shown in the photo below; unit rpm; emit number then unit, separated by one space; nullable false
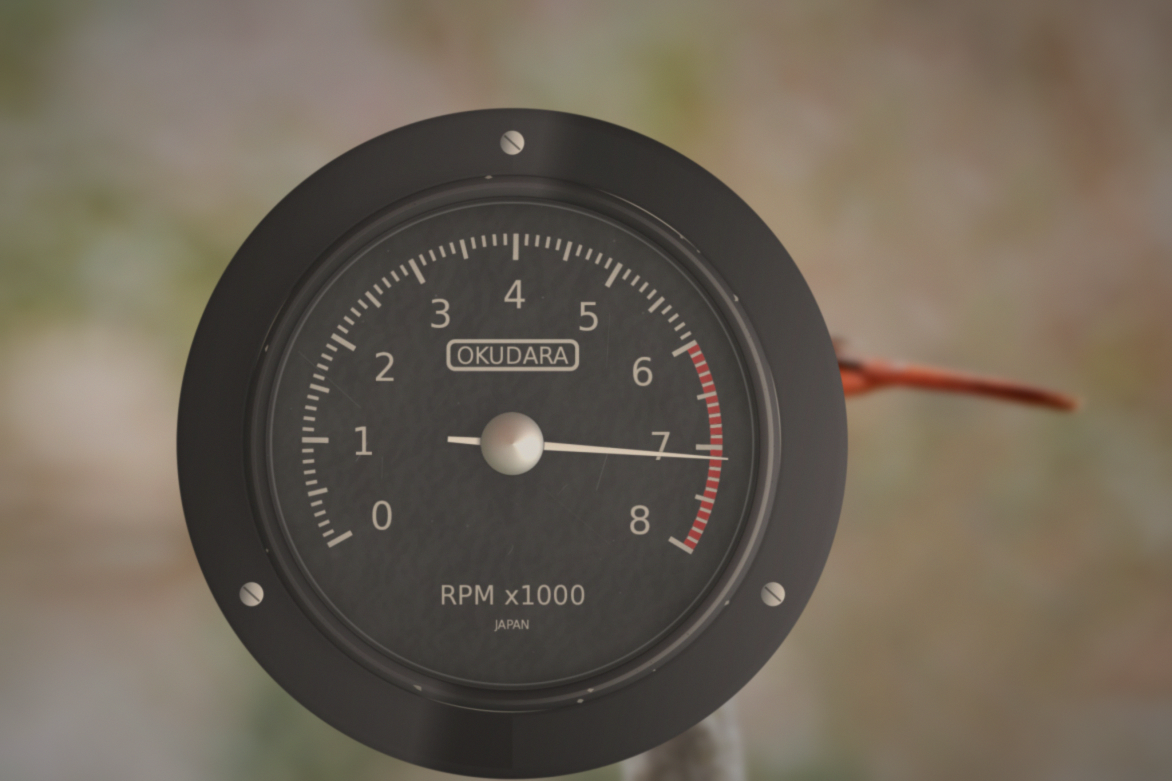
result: 7100 rpm
